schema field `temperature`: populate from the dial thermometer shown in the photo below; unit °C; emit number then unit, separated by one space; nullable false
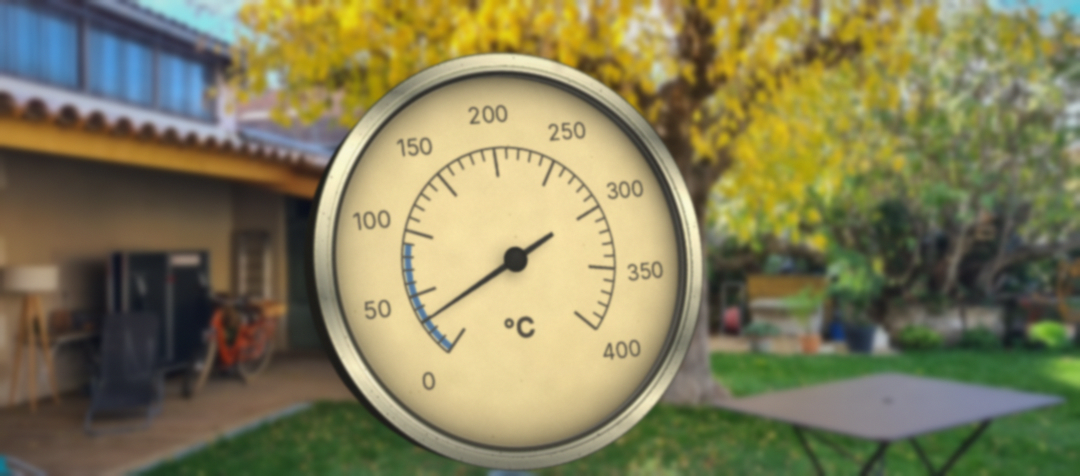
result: 30 °C
